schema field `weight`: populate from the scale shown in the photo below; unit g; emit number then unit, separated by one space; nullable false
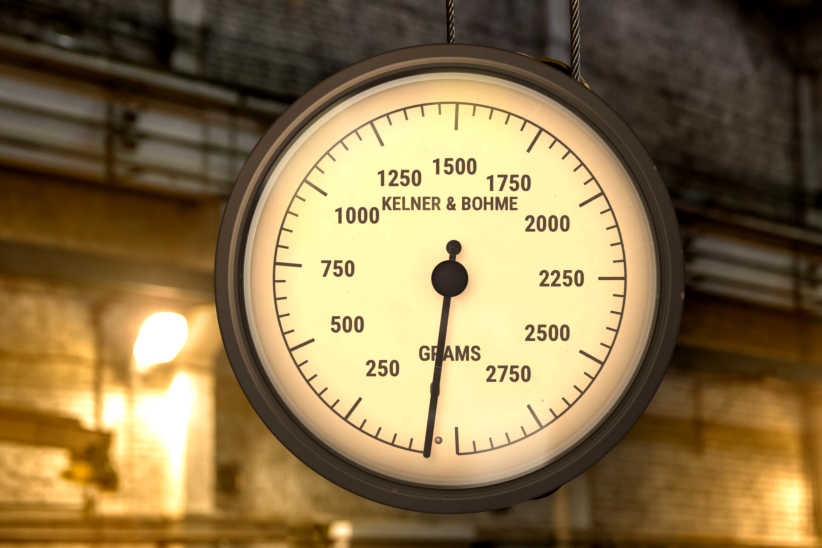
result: 0 g
